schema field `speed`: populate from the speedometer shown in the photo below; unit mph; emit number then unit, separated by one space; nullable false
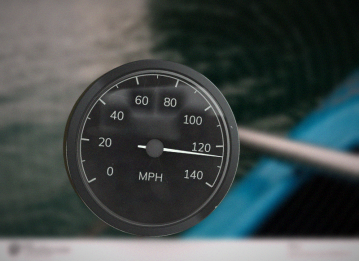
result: 125 mph
